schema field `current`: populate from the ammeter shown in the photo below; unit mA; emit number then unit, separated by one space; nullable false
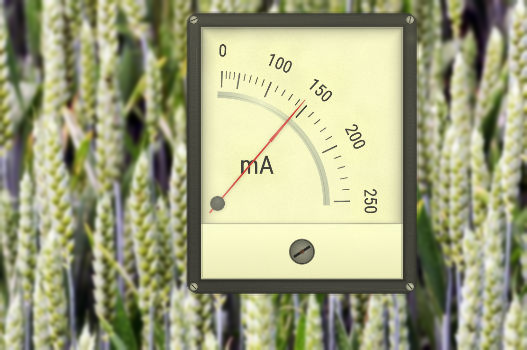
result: 145 mA
